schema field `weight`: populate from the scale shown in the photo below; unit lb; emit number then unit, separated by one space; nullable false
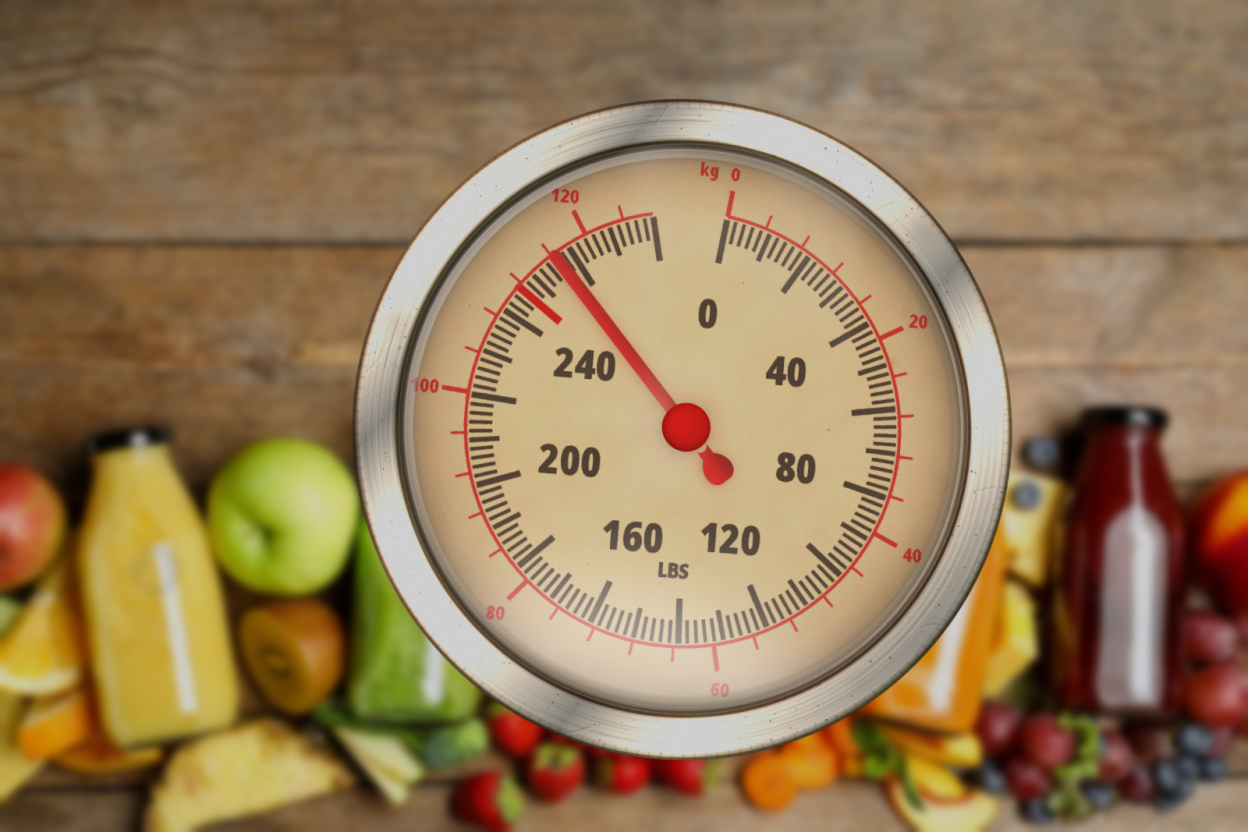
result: 256 lb
